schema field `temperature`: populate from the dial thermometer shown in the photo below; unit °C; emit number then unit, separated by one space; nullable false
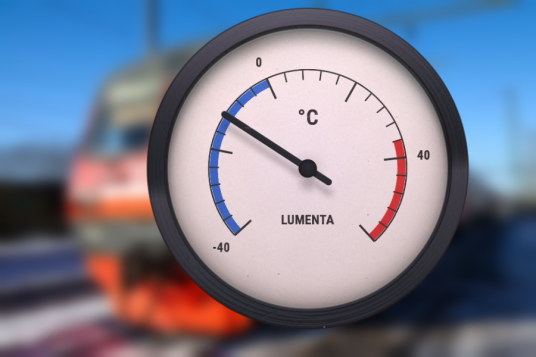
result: -12 °C
